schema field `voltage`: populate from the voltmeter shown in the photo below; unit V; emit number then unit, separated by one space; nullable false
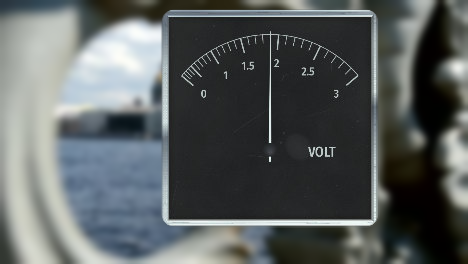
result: 1.9 V
